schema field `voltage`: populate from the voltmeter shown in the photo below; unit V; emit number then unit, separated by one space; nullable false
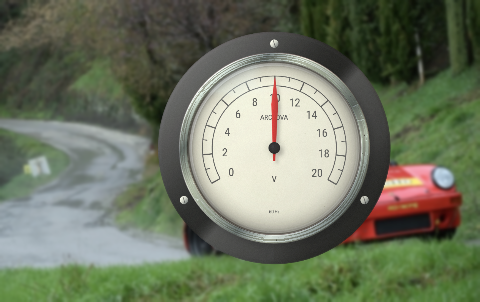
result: 10 V
